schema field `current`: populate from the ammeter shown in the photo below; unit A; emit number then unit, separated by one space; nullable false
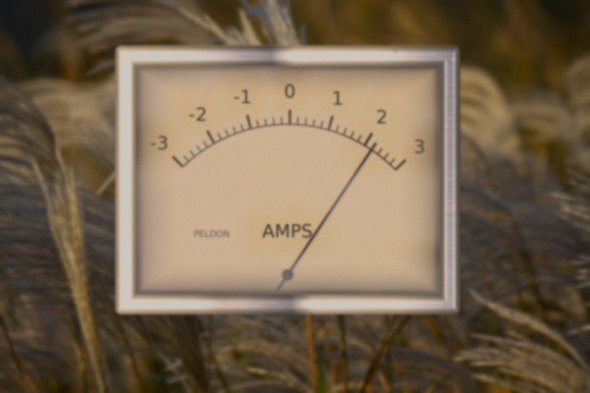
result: 2.2 A
